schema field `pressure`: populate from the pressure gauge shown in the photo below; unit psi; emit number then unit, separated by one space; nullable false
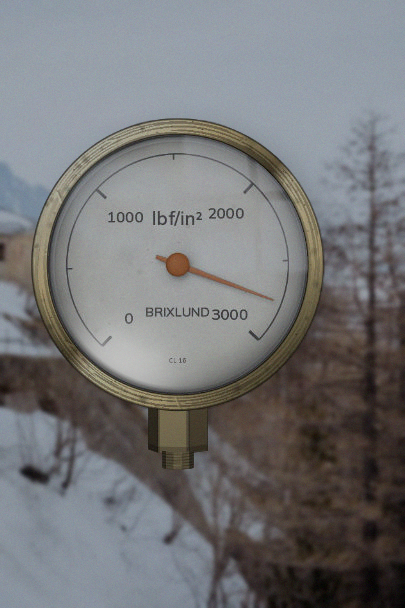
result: 2750 psi
